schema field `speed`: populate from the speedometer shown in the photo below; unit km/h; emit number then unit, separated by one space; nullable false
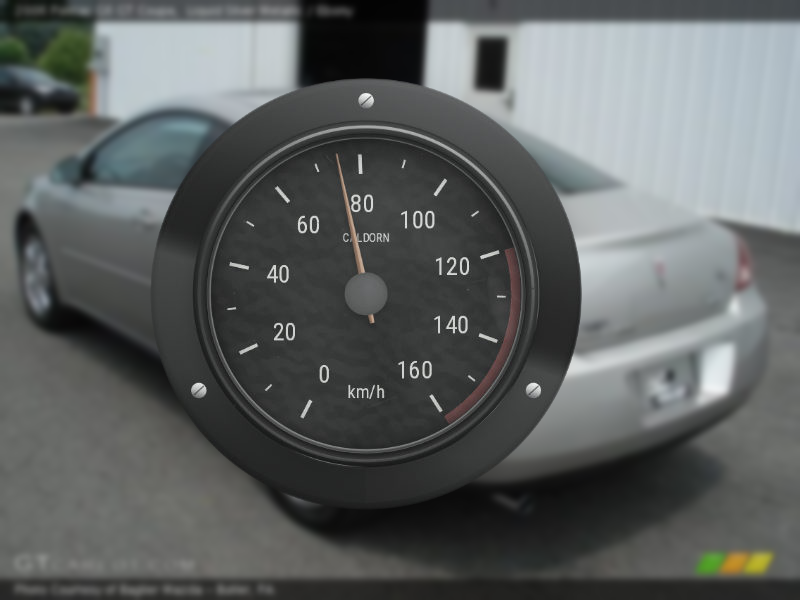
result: 75 km/h
